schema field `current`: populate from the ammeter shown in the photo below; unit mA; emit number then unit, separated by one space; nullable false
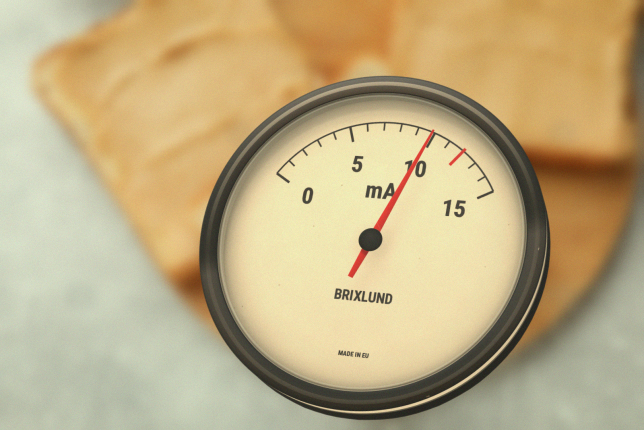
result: 10 mA
